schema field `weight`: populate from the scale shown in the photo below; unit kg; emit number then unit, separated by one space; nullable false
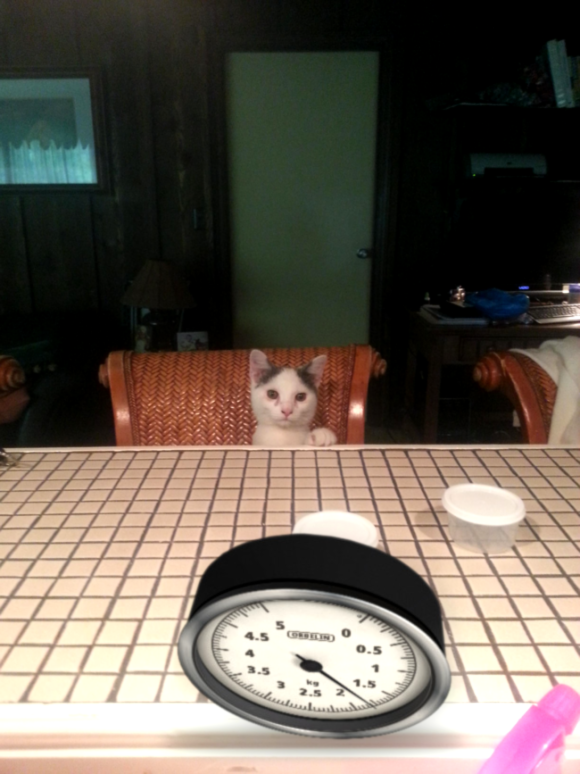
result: 1.75 kg
